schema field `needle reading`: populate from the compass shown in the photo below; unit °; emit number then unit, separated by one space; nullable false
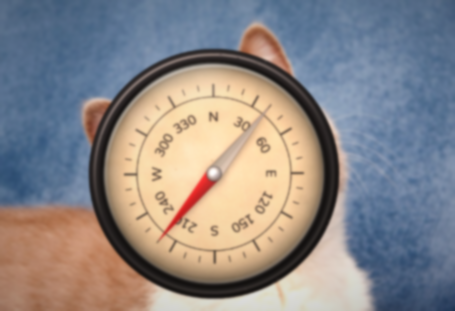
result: 220 °
